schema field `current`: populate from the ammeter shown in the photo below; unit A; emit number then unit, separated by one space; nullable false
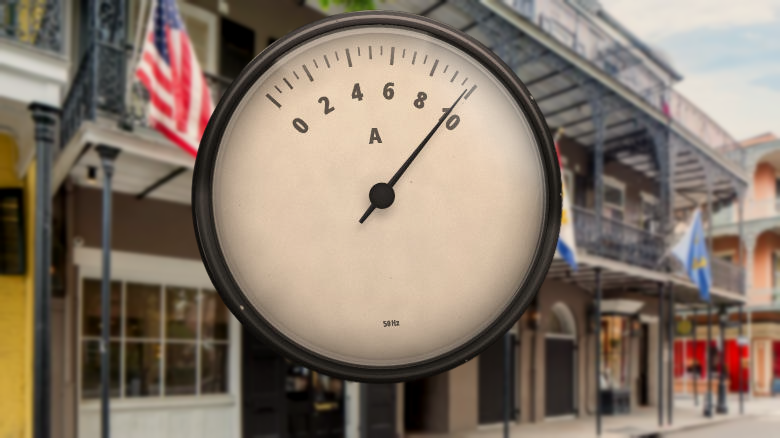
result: 9.75 A
